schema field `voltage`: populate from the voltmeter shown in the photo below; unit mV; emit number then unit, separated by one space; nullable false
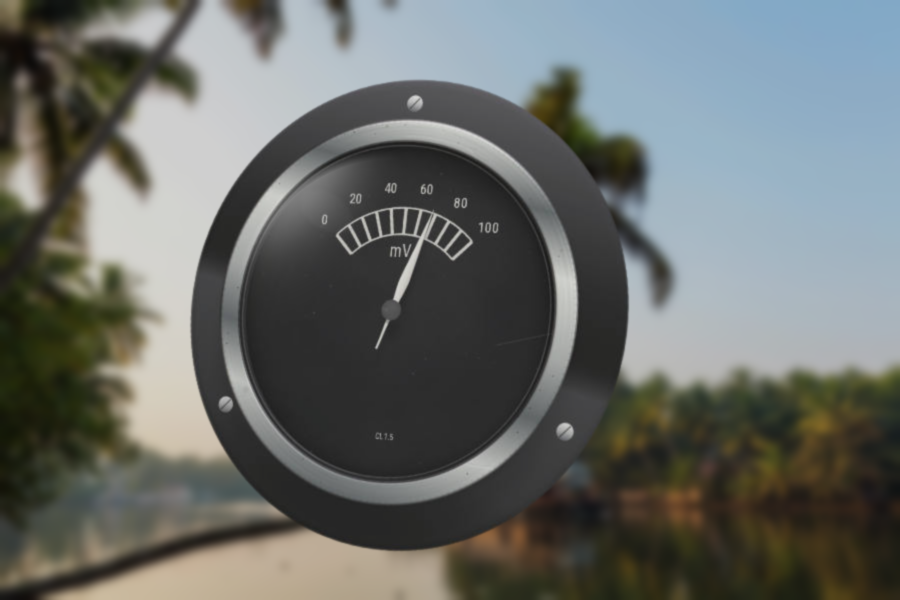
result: 70 mV
